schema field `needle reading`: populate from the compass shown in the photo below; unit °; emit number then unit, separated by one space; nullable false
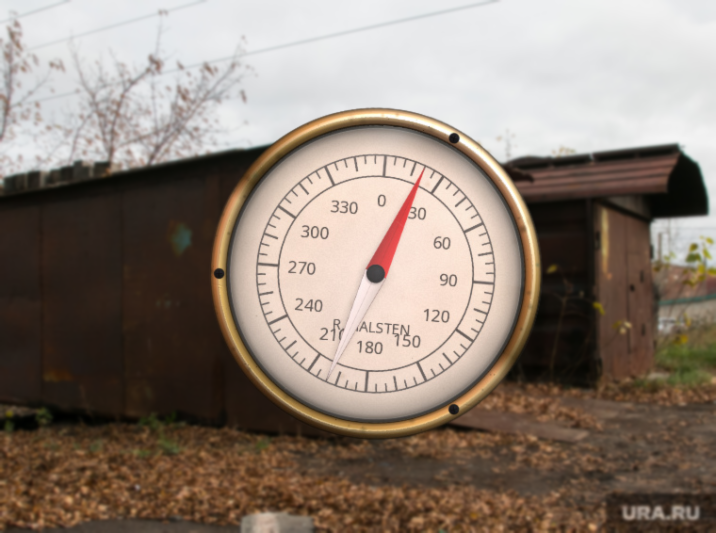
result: 20 °
